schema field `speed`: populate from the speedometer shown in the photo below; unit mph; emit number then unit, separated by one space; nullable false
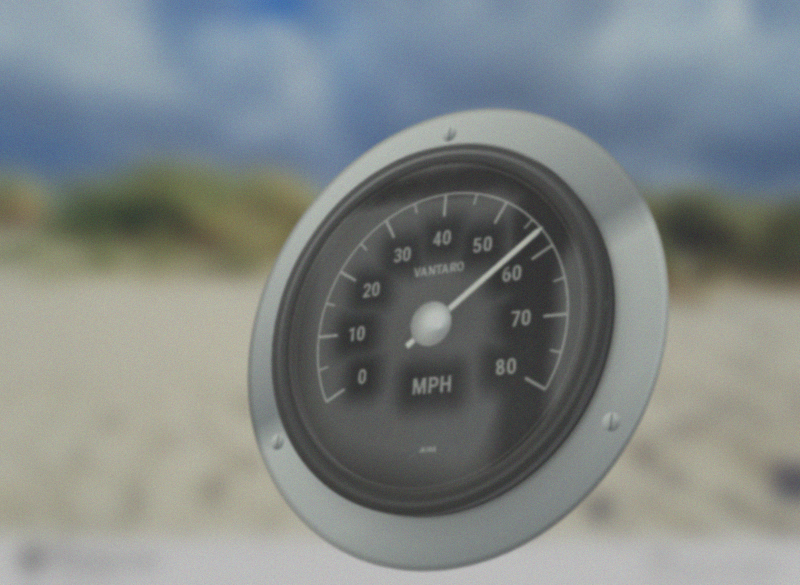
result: 57.5 mph
